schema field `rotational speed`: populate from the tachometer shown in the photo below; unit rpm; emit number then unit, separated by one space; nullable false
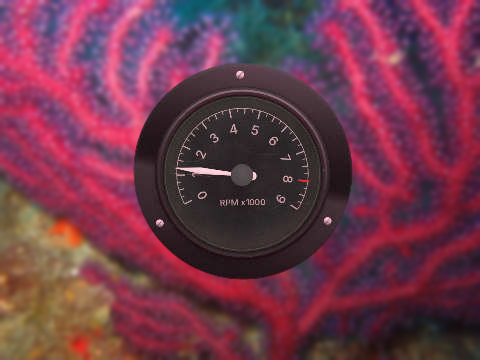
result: 1250 rpm
